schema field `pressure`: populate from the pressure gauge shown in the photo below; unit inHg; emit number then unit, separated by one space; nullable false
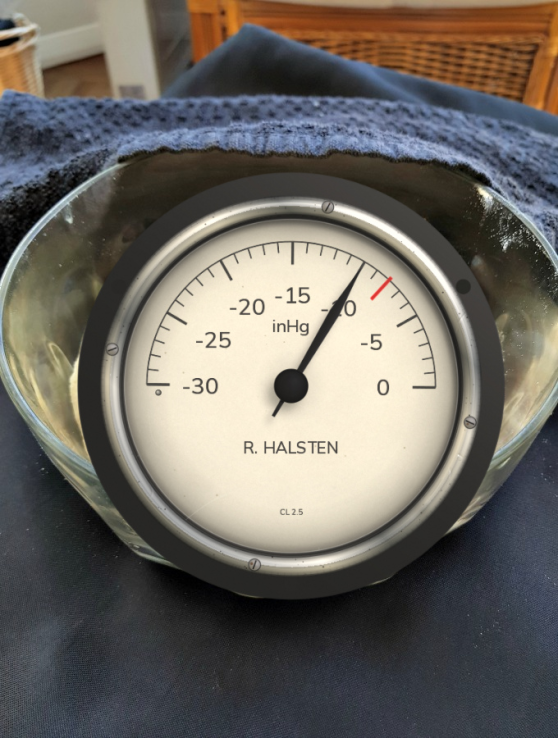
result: -10 inHg
